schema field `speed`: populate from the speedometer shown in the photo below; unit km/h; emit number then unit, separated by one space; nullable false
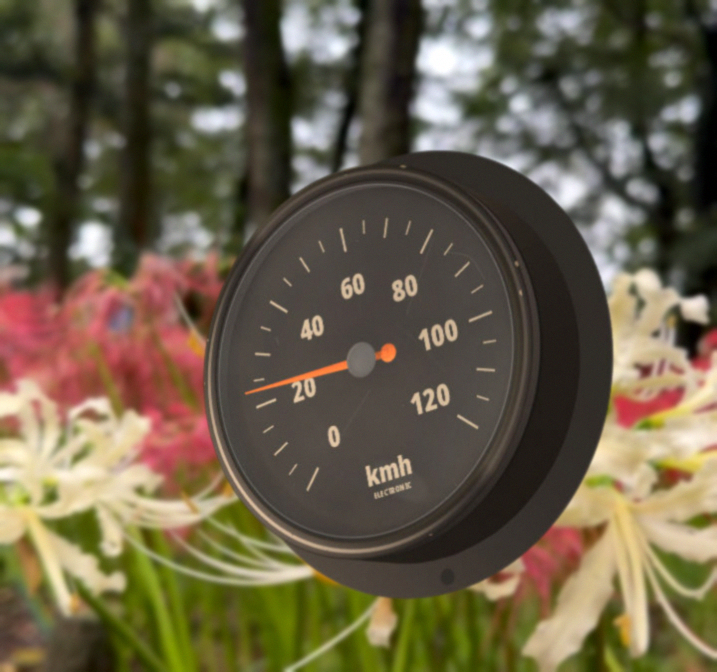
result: 22.5 km/h
